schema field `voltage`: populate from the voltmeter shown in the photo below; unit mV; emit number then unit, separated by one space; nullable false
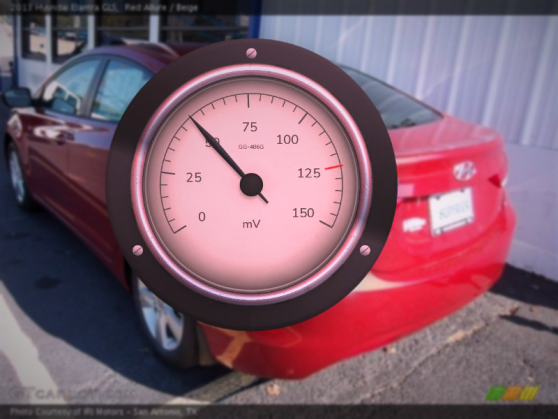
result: 50 mV
